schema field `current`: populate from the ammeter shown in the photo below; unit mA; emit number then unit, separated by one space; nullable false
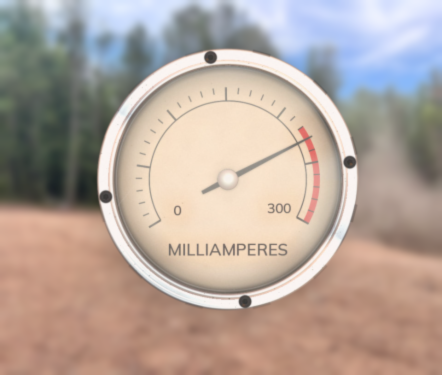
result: 230 mA
